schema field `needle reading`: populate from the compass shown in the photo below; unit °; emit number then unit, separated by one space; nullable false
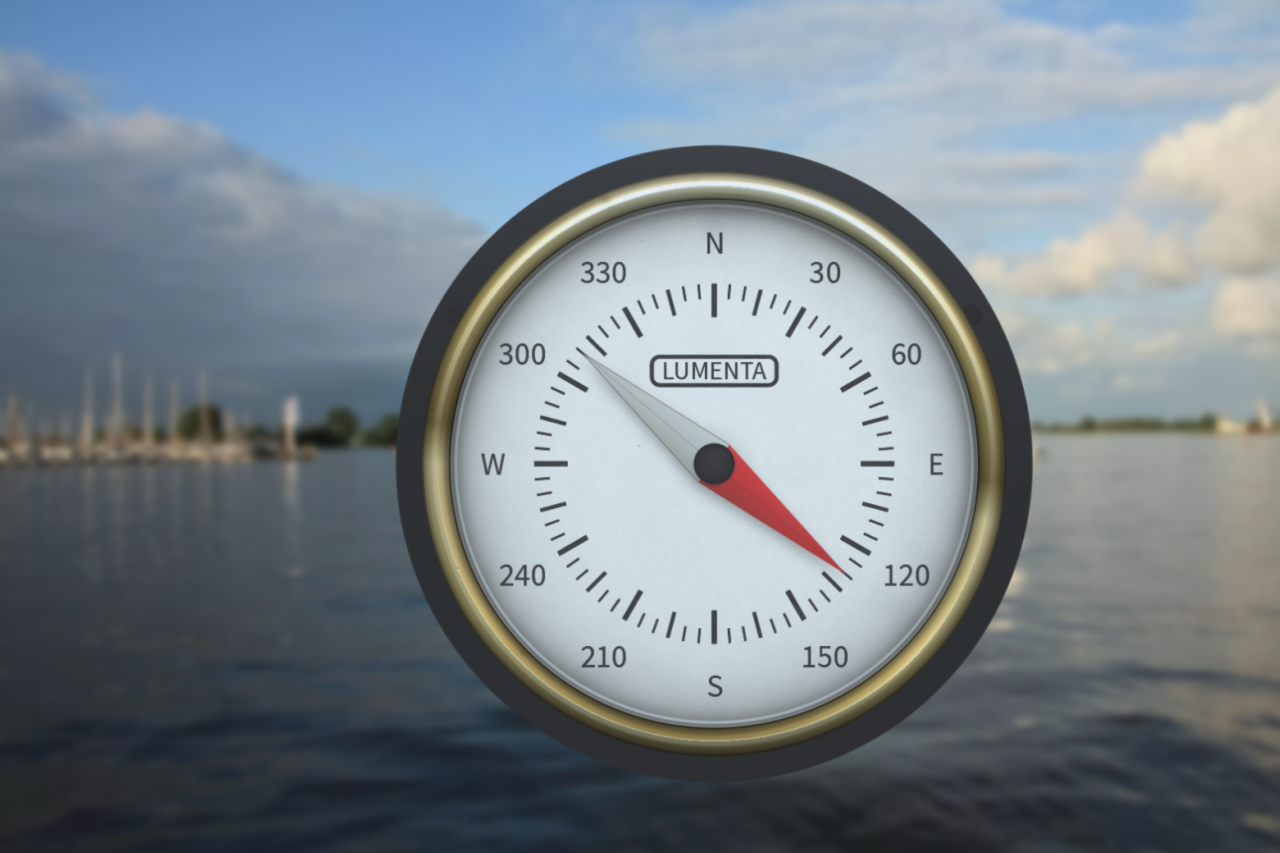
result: 130 °
